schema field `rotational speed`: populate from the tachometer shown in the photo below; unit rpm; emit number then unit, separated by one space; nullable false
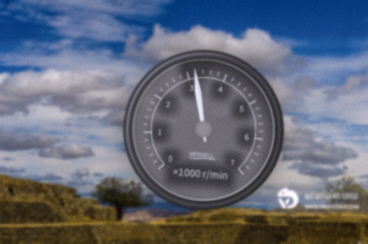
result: 3200 rpm
